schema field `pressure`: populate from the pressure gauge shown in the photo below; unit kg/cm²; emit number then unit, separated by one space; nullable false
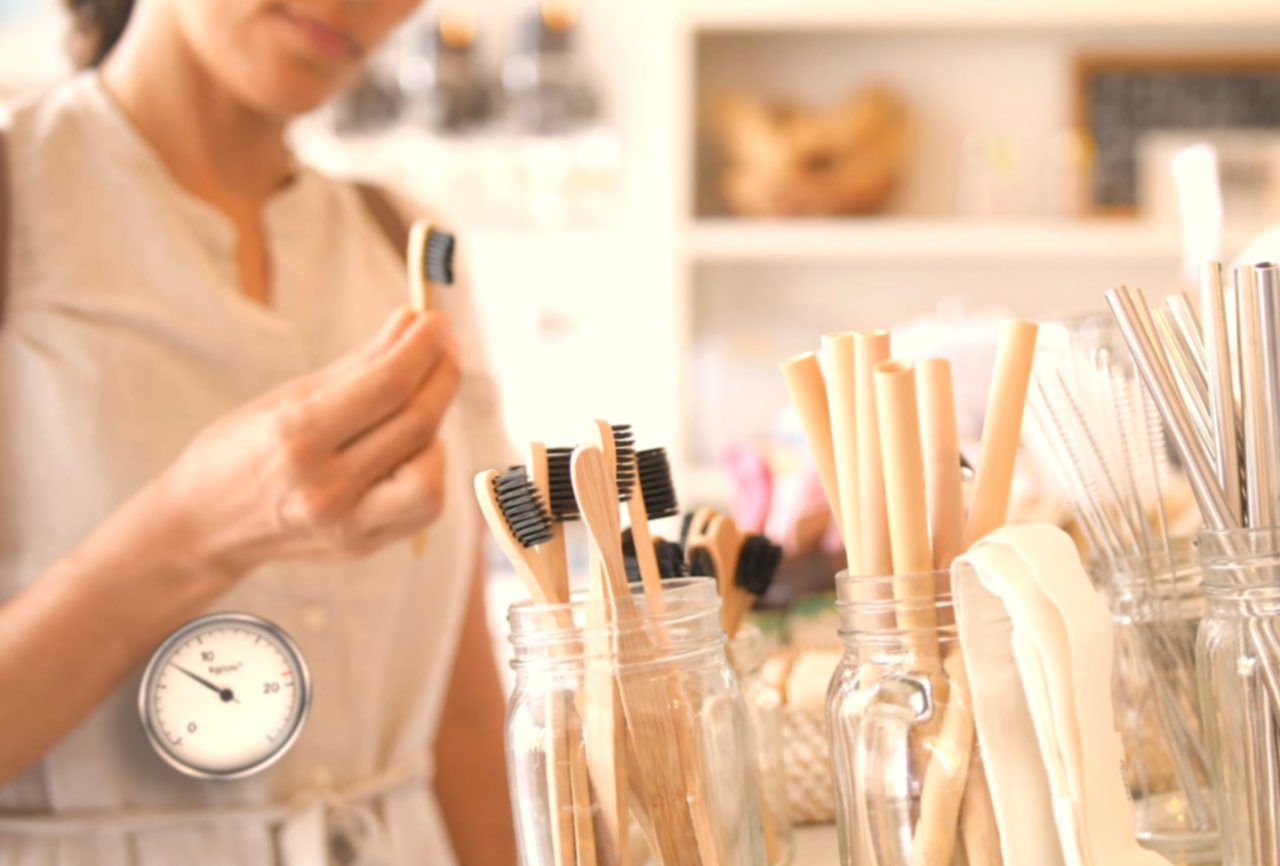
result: 7 kg/cm²
